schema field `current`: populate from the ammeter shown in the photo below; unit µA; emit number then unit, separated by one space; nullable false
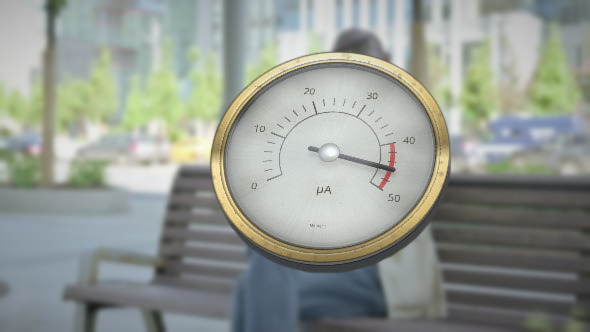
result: 46 µA
